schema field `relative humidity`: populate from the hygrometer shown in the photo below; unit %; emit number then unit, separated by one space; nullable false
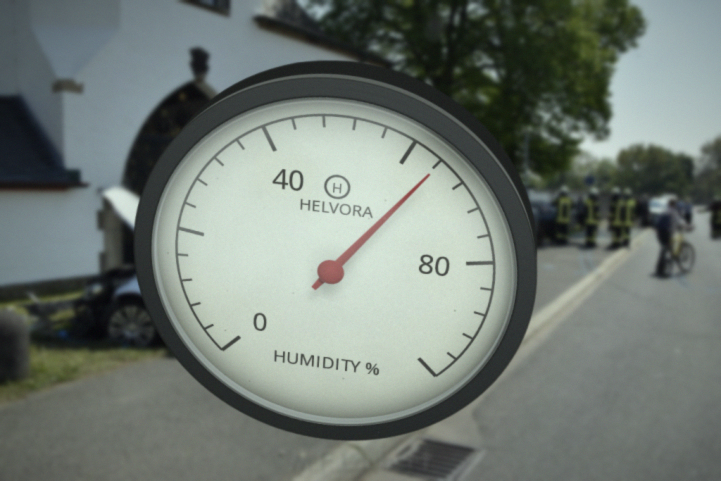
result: 64 %
